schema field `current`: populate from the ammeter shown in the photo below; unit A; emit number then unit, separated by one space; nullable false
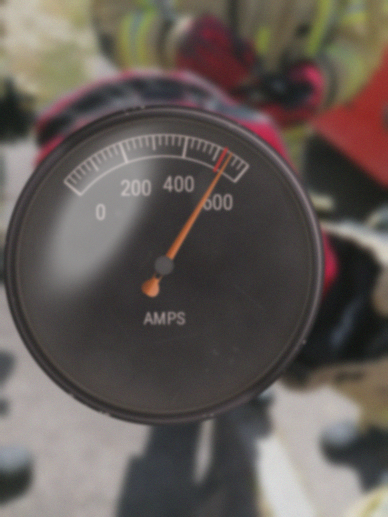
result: 540 A
